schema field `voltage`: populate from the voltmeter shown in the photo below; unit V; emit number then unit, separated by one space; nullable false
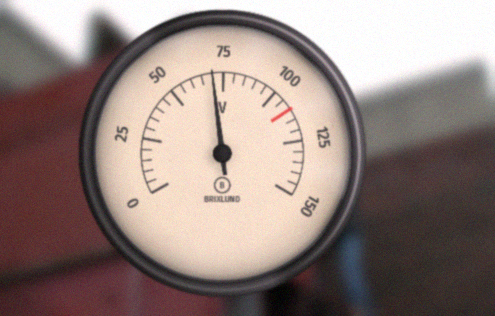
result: 70 V
